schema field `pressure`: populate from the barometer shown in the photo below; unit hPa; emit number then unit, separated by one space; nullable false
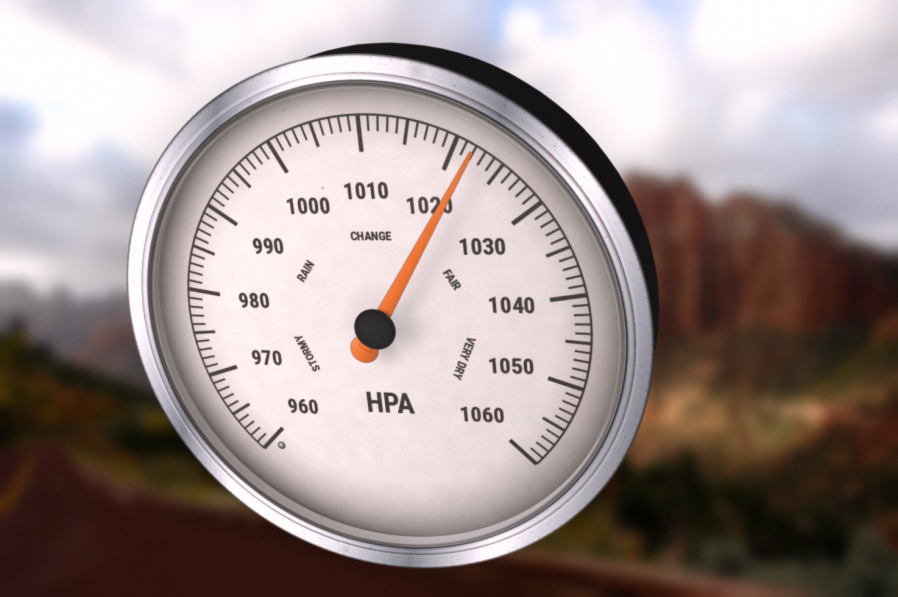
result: 1022 hPa
